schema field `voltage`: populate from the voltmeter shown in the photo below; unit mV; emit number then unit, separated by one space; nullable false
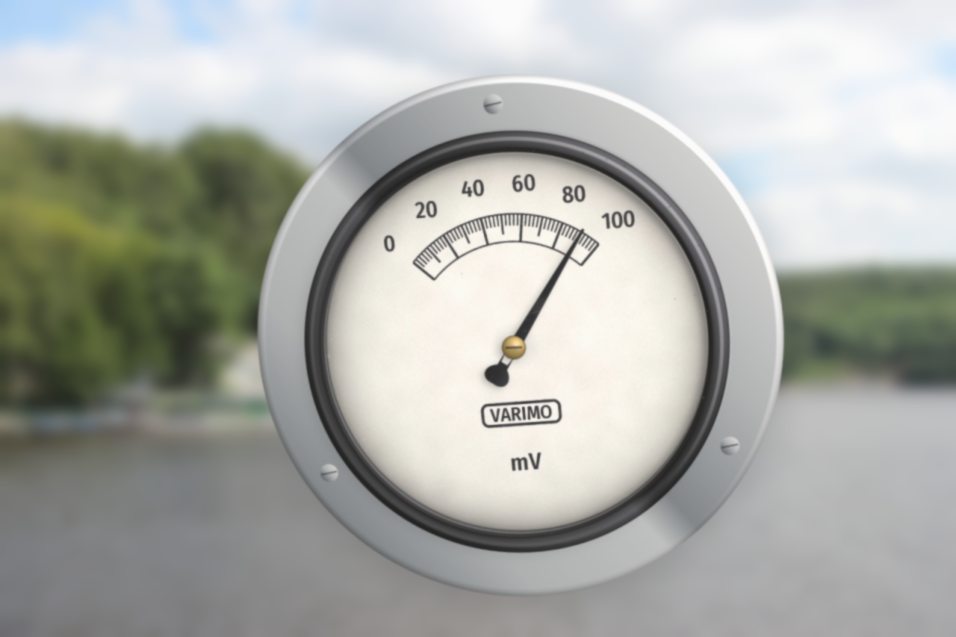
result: 90 mV
